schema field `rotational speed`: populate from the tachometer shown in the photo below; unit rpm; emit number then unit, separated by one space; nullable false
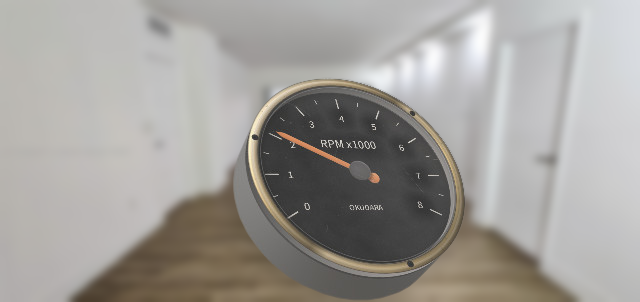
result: 2000 rpm
